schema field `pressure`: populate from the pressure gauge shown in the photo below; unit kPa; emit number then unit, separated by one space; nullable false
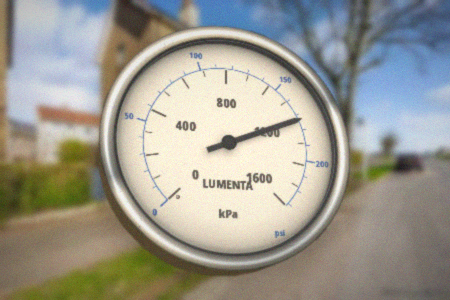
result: 1200 kPa
